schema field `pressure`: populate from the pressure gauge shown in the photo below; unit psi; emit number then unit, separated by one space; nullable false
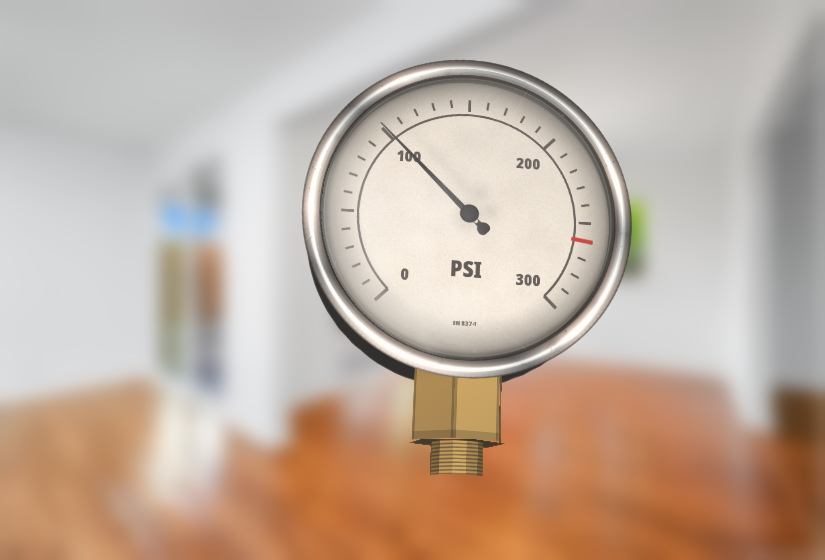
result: 100 psi
